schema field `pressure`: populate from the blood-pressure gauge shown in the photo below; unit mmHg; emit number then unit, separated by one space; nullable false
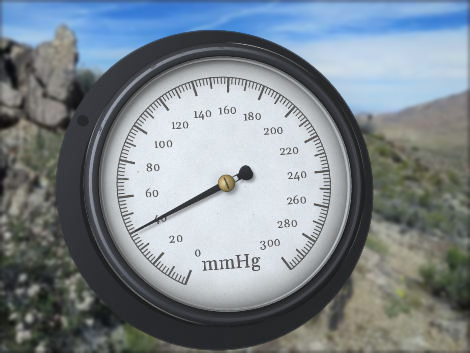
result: 40 mmHg
